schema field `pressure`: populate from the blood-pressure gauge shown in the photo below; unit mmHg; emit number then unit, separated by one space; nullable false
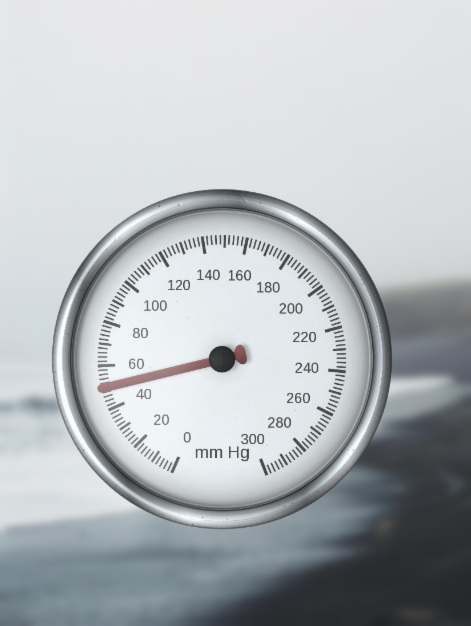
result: 50 mmHg
